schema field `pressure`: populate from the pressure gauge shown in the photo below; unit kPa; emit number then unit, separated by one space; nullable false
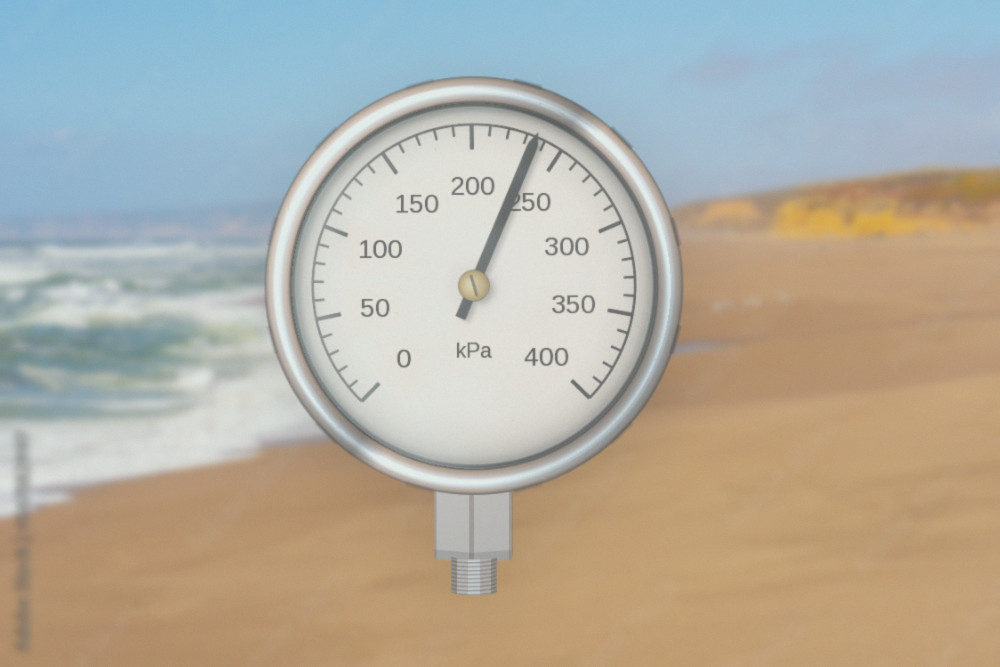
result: 235 kPa
